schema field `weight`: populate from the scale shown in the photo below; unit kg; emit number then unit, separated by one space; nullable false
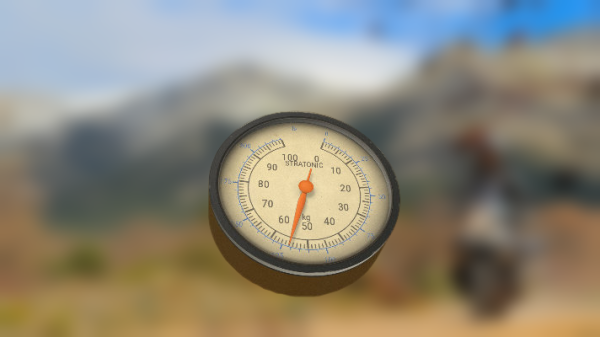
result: 55 kg
